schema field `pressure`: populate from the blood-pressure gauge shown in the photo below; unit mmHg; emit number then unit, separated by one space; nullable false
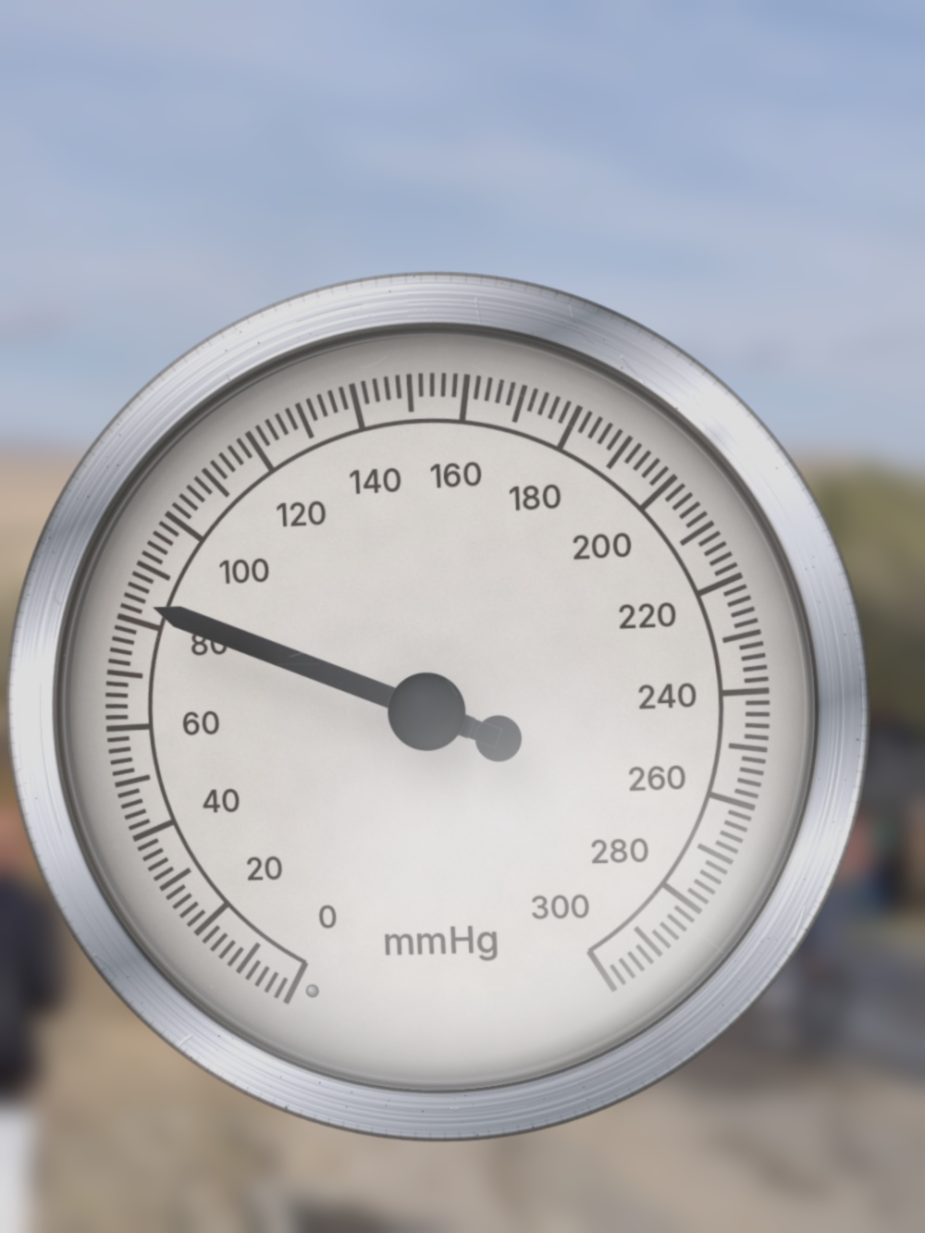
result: 84 mmHg
